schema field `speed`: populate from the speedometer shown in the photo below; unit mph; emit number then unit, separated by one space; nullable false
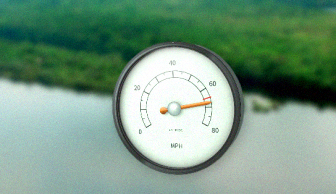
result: 67.5 mph
